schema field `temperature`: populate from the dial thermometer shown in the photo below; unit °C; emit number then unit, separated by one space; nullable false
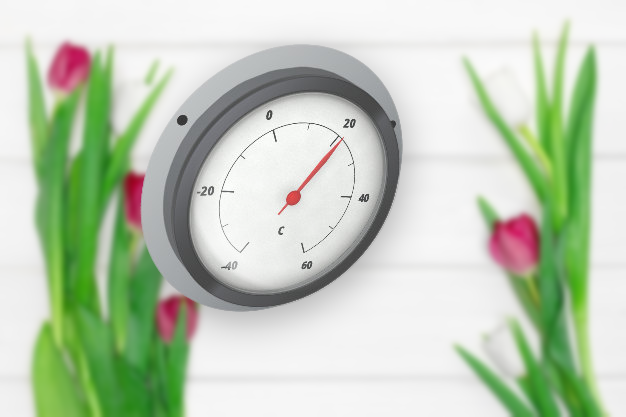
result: 20 °C
